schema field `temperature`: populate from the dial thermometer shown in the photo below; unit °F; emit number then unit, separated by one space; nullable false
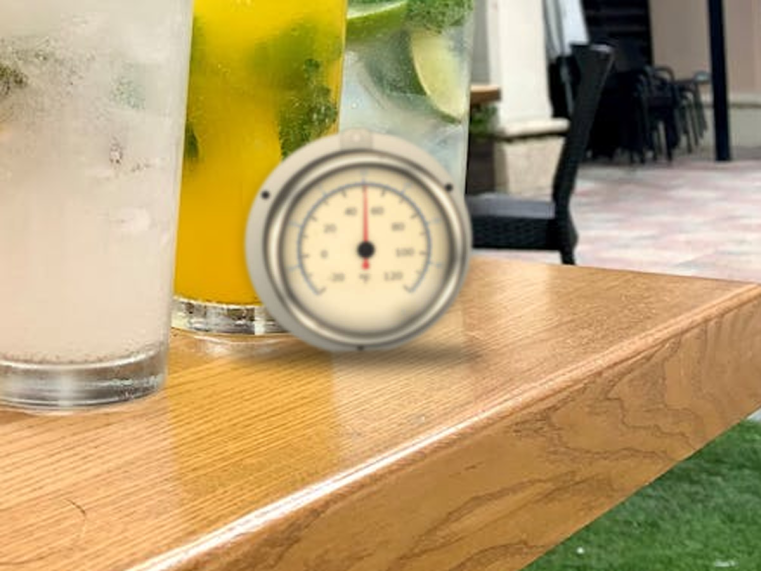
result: 50 °F
